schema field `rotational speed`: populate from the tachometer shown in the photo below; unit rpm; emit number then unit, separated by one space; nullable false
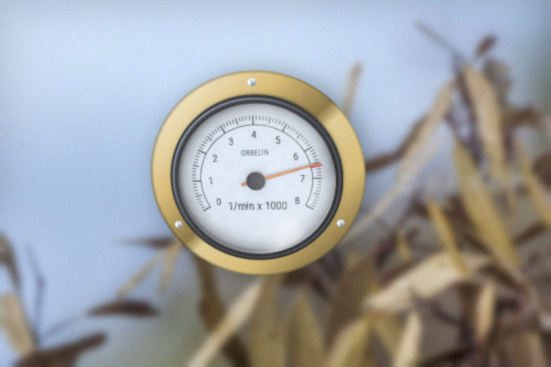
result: 6500 rpm
